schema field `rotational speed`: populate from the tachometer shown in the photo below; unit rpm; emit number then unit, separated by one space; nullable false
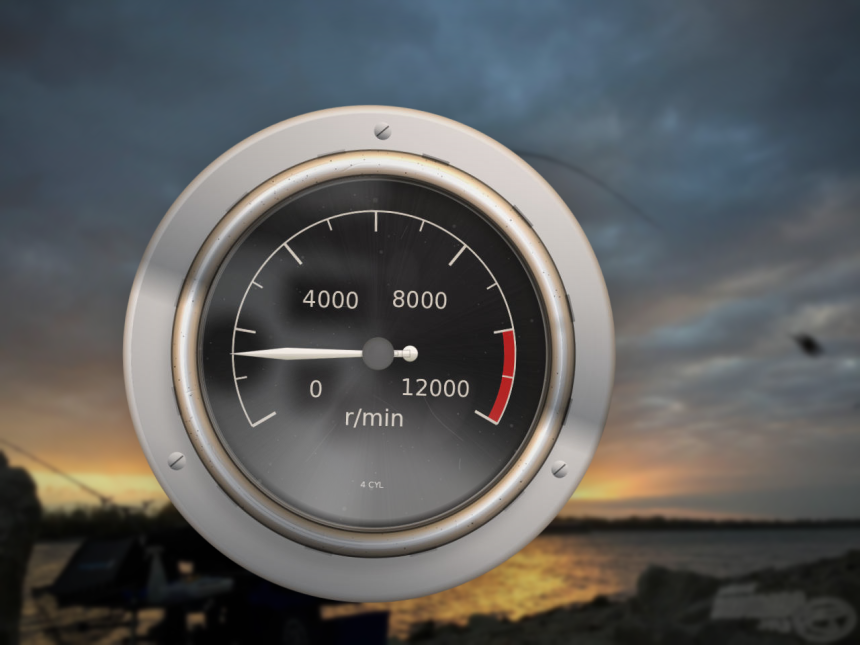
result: 1500 rpm
